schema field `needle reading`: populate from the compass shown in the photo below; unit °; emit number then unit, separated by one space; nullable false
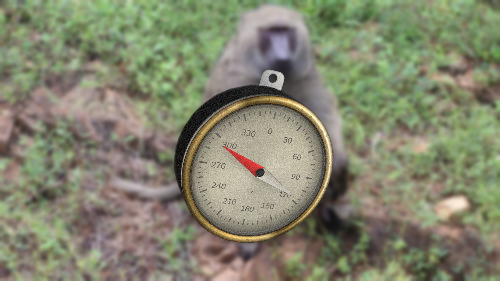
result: 295 °
